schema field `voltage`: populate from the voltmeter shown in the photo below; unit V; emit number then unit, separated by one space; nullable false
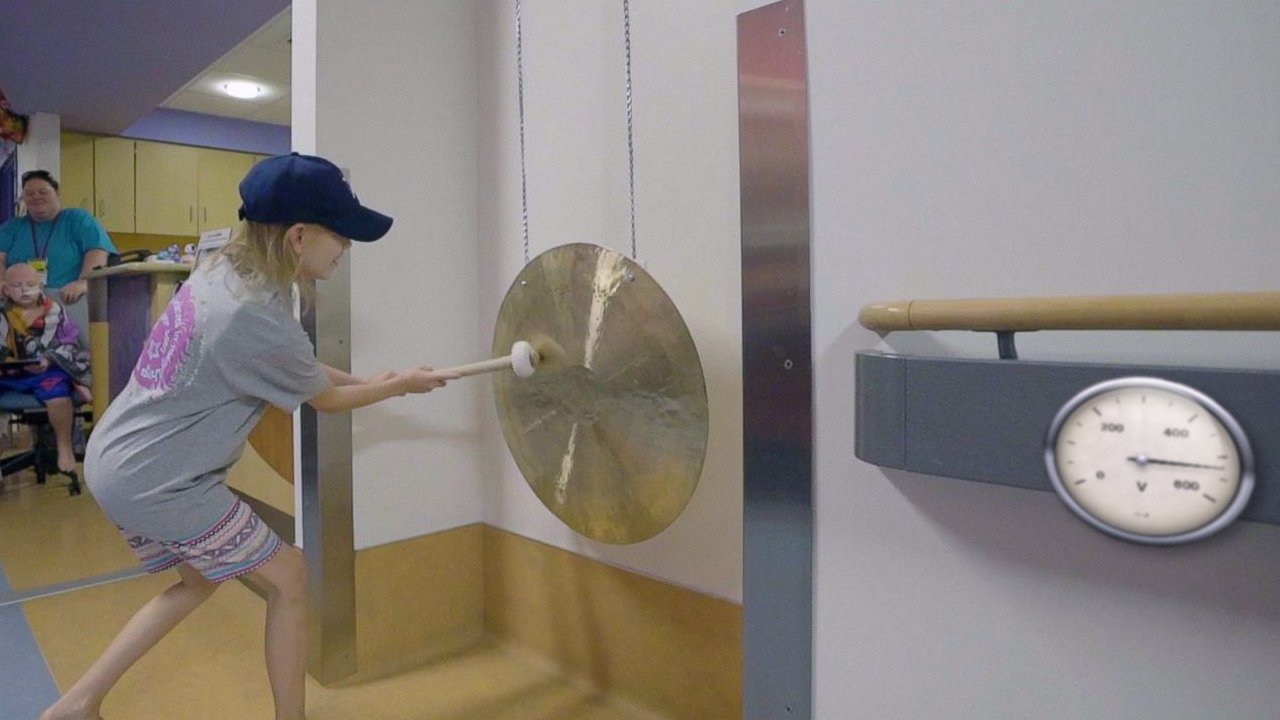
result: 525 V
